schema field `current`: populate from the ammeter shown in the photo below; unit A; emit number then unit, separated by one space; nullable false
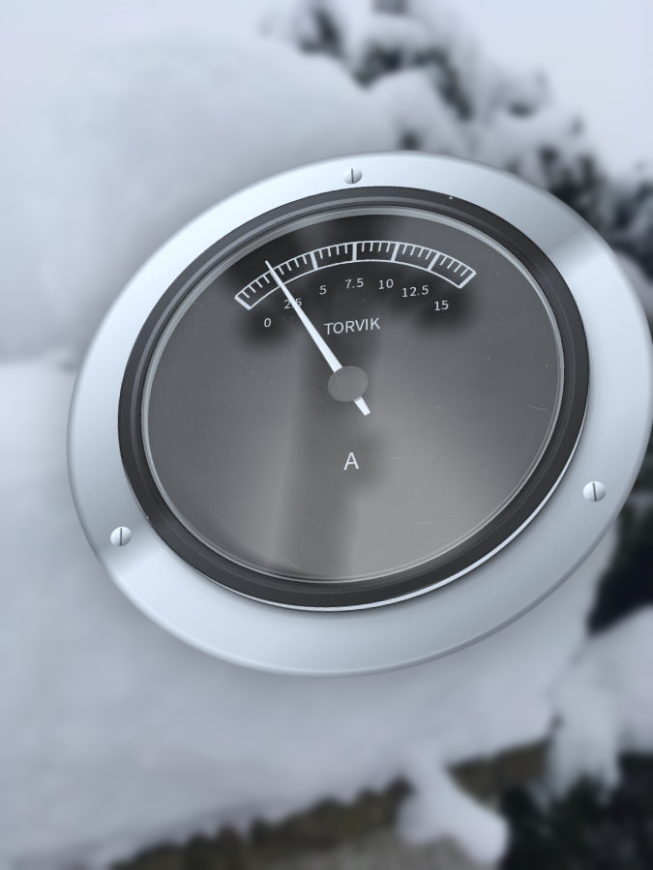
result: 2.5 A
